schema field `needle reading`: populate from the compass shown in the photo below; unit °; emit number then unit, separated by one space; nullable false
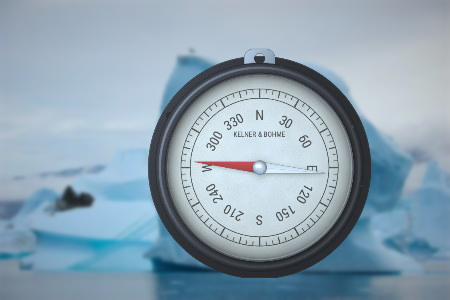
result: 275 °
